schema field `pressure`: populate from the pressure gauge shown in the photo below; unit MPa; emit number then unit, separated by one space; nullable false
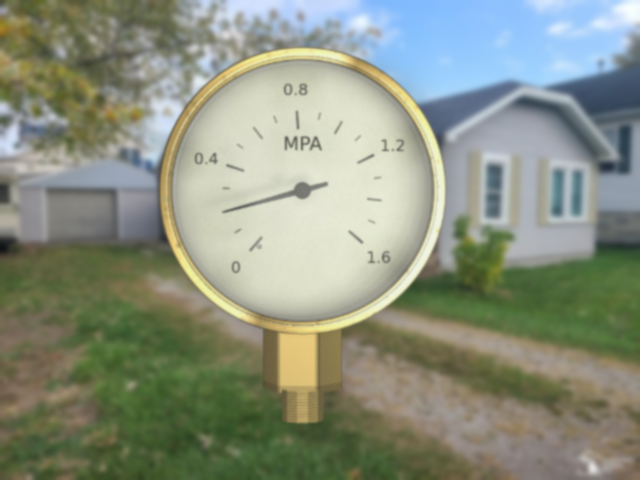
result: 0.2 MPa
